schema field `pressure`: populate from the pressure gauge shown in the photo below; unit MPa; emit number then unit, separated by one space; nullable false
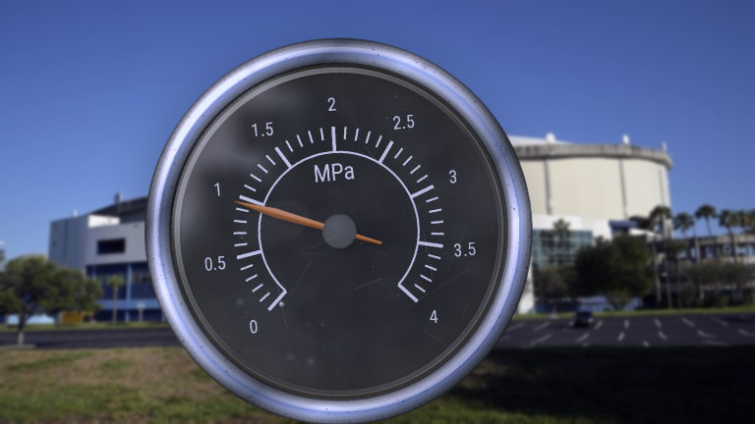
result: 0.95 MPa
